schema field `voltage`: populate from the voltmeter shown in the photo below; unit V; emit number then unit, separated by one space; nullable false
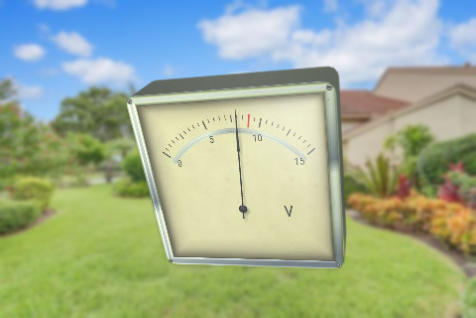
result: 8 V
